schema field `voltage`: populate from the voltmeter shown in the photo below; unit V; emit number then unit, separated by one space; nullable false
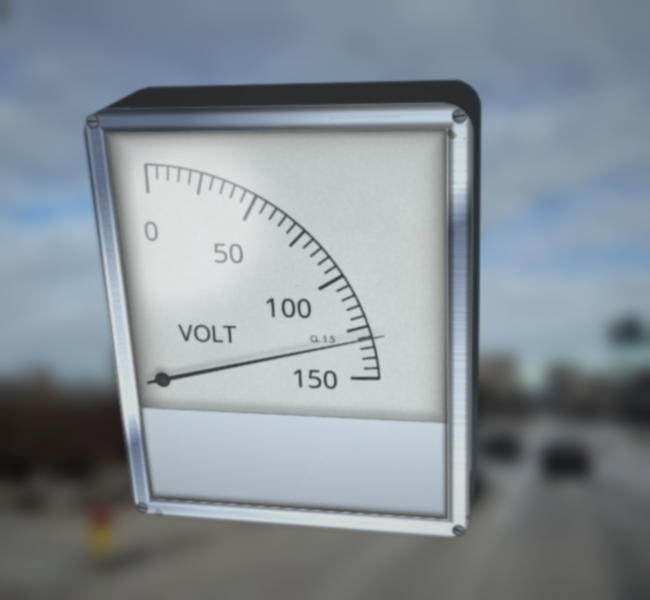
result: 130 V
